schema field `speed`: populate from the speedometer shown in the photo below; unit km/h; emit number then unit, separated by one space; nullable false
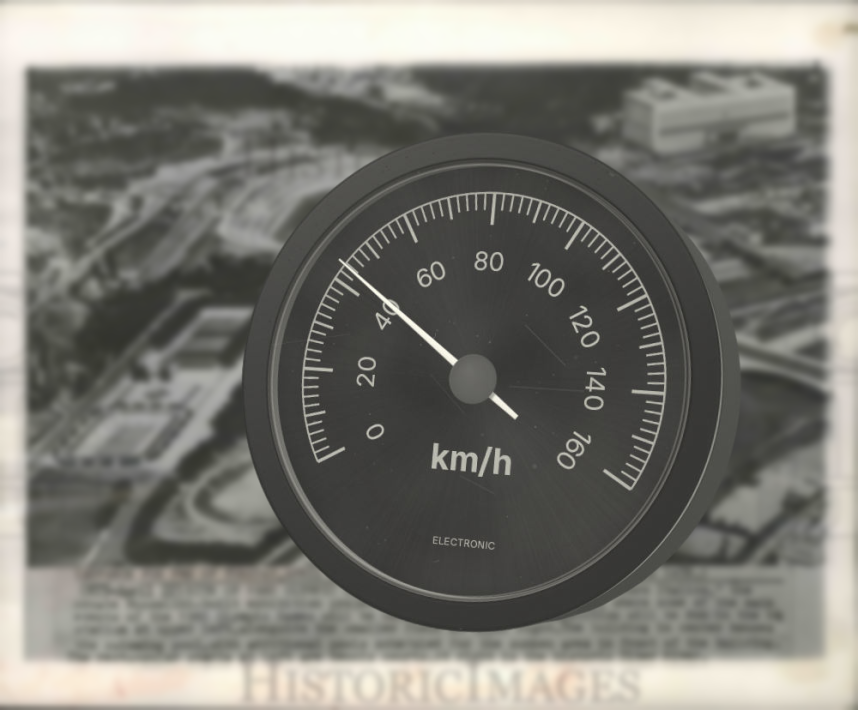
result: 44 km/h
